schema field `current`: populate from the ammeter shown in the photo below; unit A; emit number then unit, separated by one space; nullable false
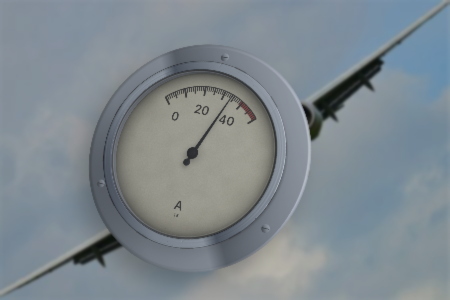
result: 35 A
